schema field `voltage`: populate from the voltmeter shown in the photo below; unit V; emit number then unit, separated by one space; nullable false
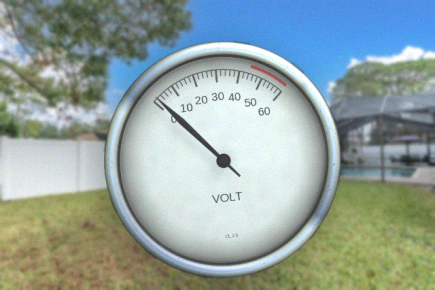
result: 2 V
